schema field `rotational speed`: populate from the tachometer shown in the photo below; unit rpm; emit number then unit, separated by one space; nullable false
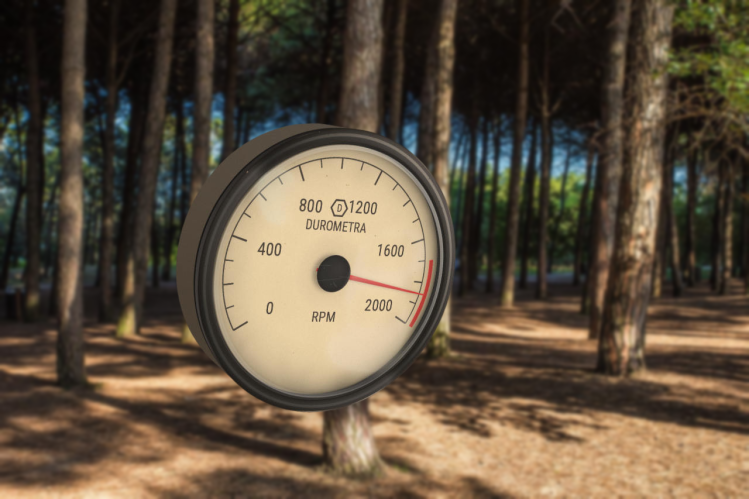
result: 1850 rpm
